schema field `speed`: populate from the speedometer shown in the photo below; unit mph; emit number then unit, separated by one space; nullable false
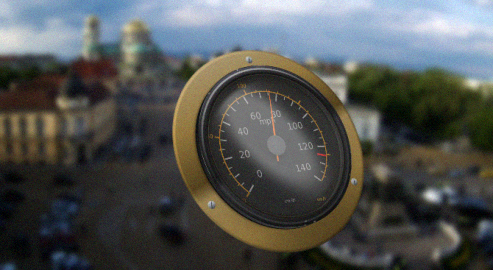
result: 75 mph
